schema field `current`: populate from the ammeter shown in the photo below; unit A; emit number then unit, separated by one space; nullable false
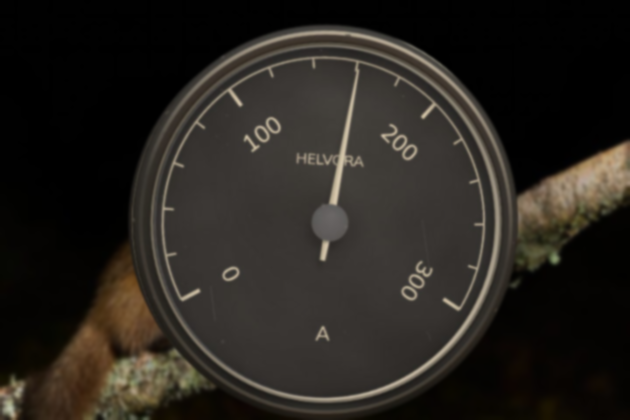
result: 160 A
